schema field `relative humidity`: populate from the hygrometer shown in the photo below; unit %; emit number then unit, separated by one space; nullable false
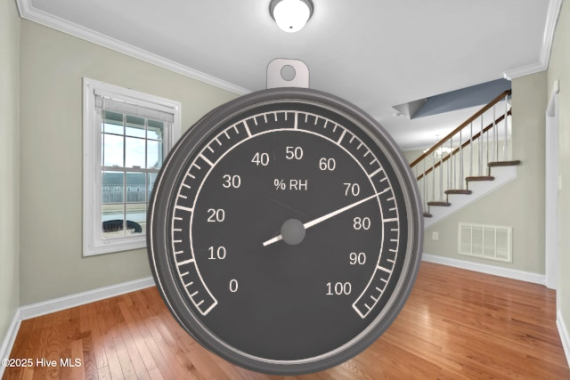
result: 74 %
